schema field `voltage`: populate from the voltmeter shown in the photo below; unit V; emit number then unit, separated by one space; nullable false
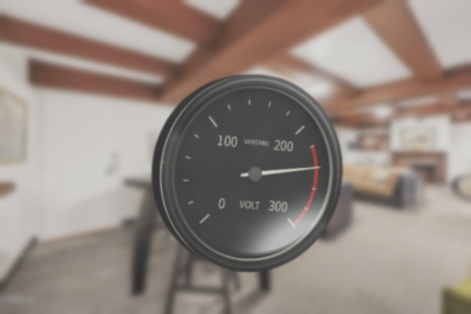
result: 240 V
